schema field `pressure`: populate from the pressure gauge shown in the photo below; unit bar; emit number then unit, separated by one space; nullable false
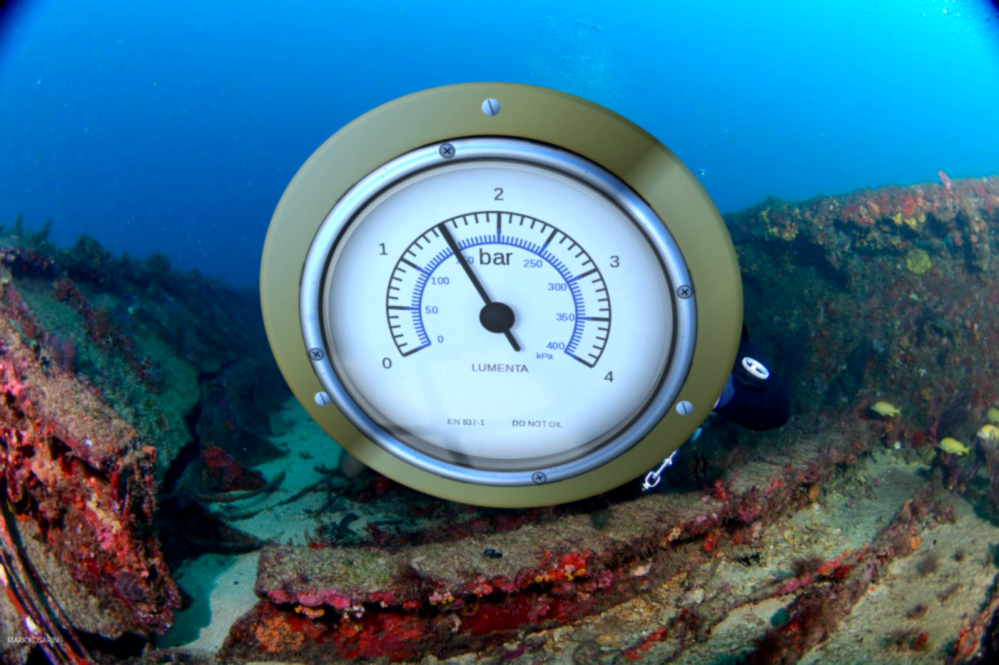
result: 1.5 bar
